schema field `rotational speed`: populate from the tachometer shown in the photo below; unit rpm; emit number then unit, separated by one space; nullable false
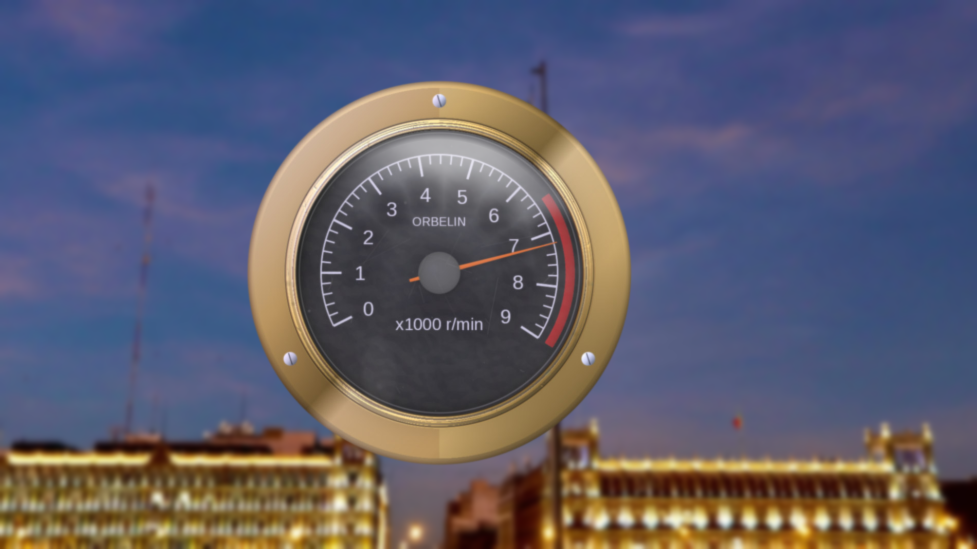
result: 7200 rpm
